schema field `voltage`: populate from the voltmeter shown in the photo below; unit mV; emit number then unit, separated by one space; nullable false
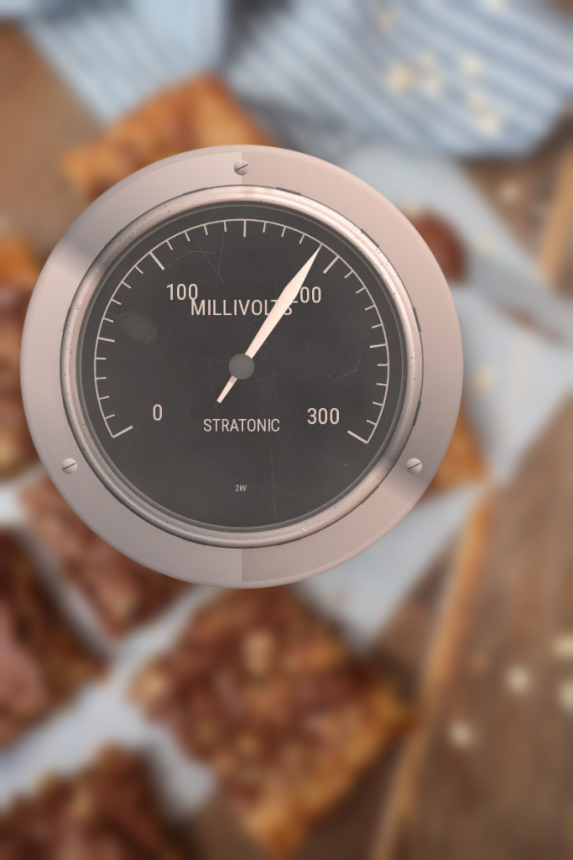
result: 190 mV
